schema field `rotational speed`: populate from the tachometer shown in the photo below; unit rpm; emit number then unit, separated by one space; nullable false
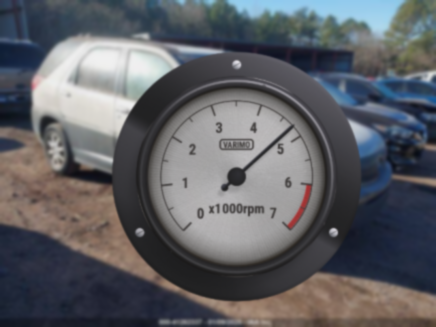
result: 4750 rpm
